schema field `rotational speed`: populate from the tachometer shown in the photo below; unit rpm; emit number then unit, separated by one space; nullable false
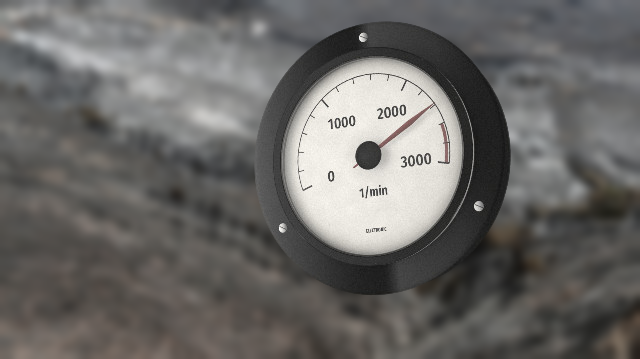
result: 2400 rpm
